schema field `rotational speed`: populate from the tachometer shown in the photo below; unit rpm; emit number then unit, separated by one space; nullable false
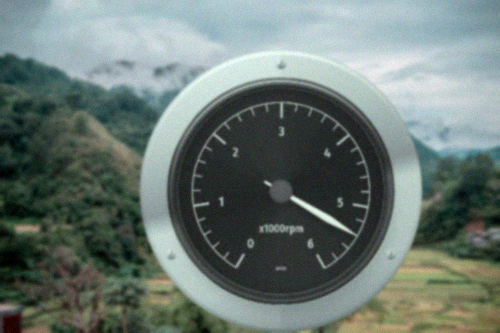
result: 5400 rpm
